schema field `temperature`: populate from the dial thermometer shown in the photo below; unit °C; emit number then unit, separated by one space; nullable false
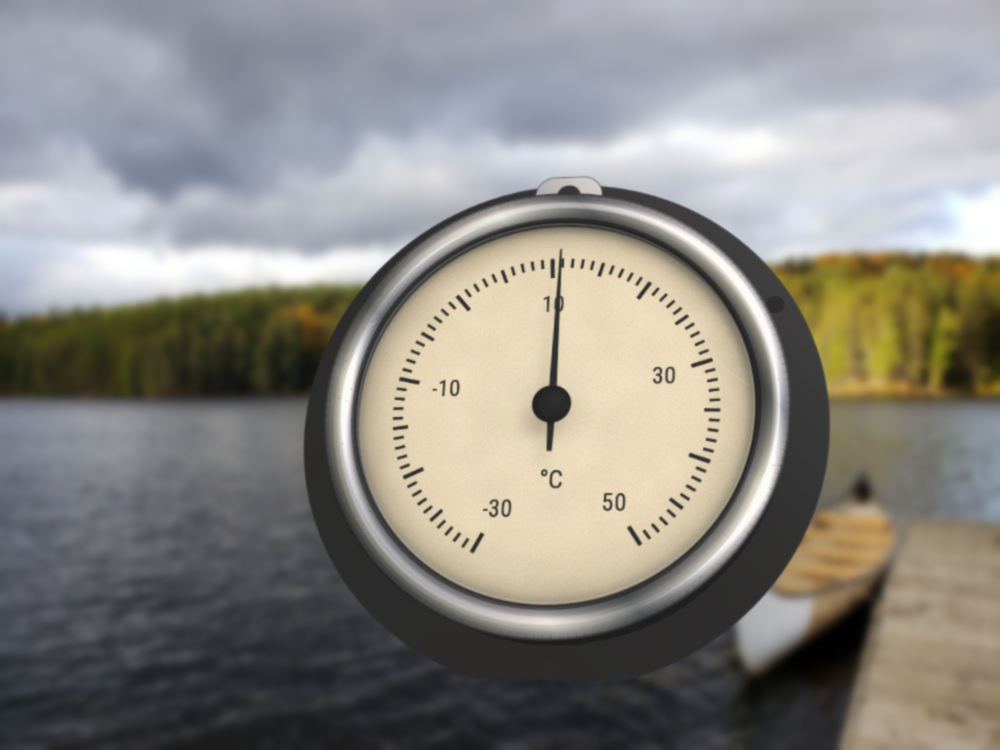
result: 11 °C
